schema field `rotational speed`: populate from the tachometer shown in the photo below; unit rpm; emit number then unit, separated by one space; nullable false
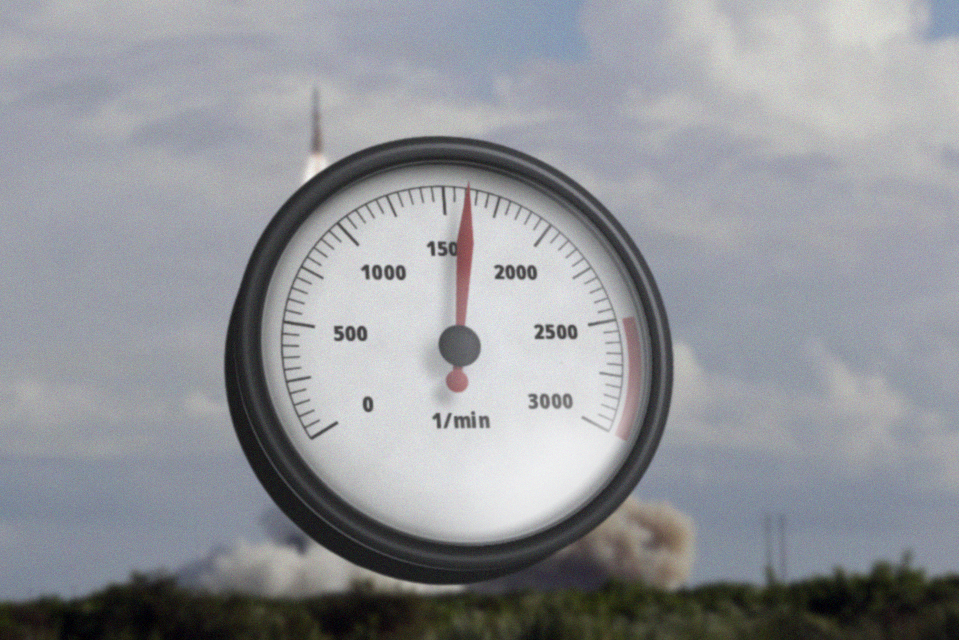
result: 1600 rpm
